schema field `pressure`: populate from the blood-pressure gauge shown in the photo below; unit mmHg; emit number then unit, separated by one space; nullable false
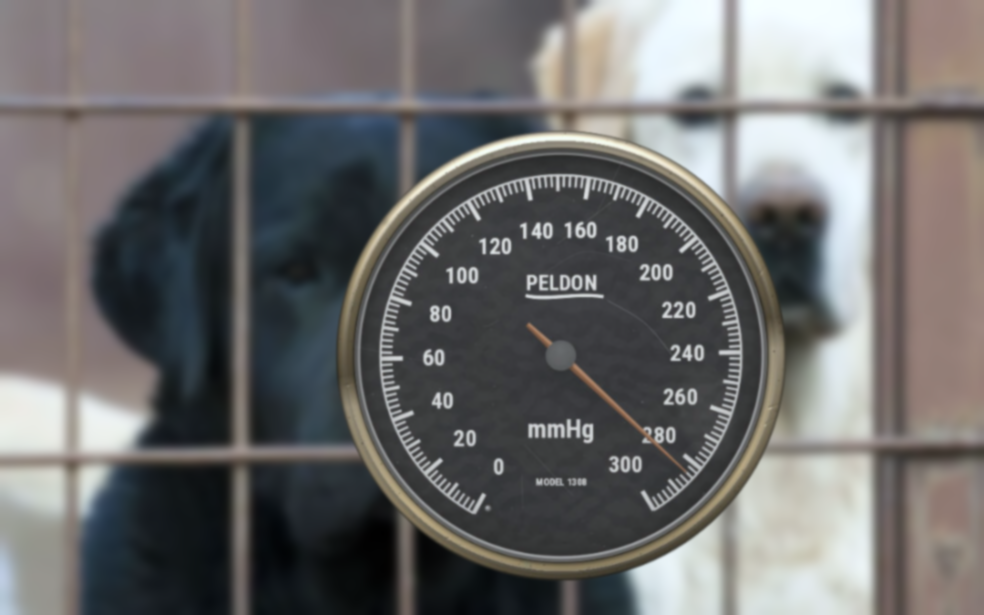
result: 284 mmHg
